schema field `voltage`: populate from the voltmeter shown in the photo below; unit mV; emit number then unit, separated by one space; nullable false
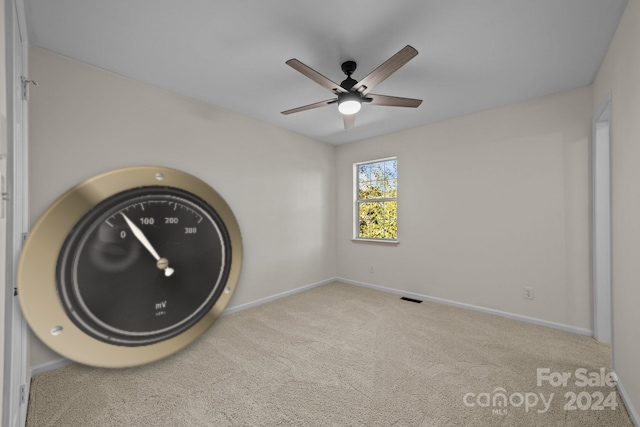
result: 40 mV
